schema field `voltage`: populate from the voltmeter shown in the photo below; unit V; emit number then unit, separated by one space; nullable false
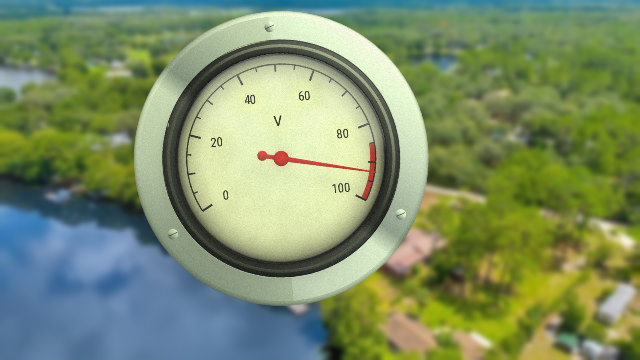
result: 92.5 V
